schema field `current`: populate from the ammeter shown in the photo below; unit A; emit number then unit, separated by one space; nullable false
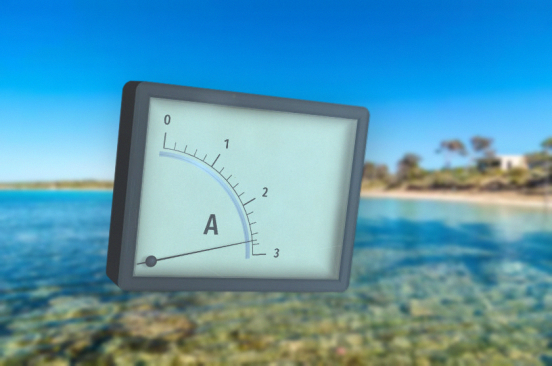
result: 2.7 A
